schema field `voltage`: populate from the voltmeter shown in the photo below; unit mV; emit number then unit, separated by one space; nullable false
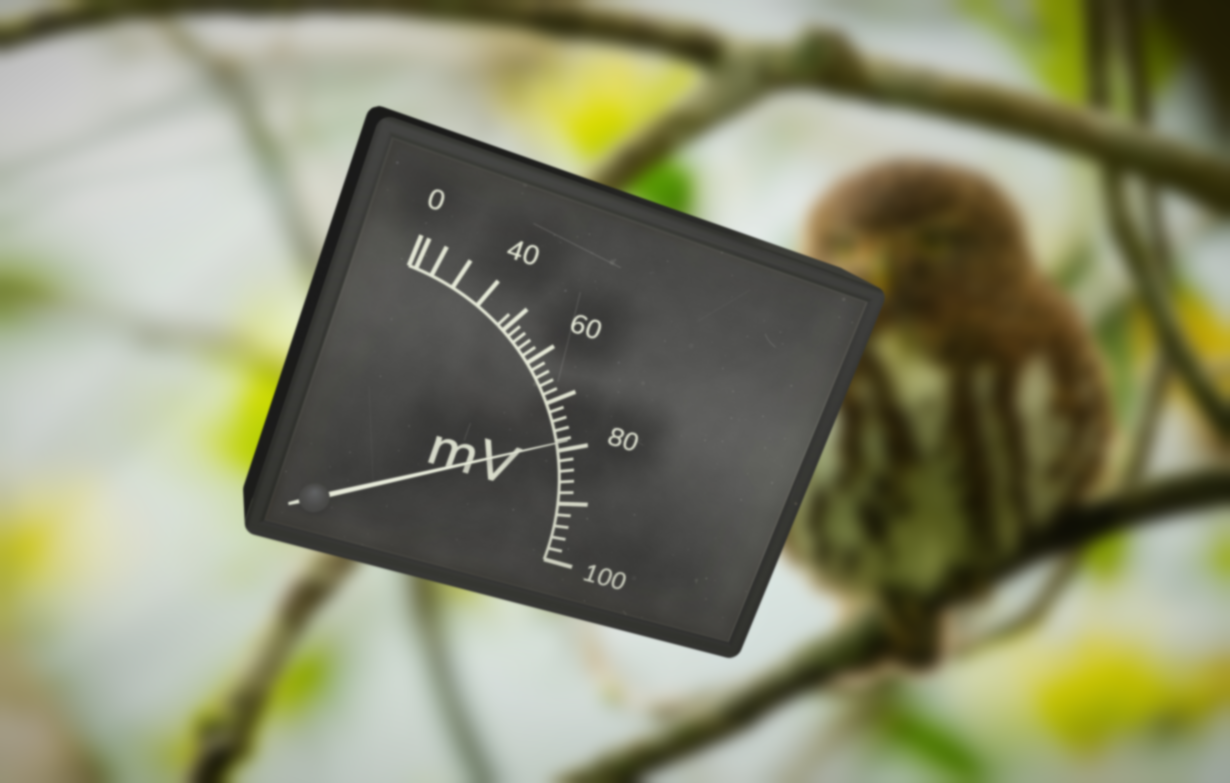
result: 78 mV
